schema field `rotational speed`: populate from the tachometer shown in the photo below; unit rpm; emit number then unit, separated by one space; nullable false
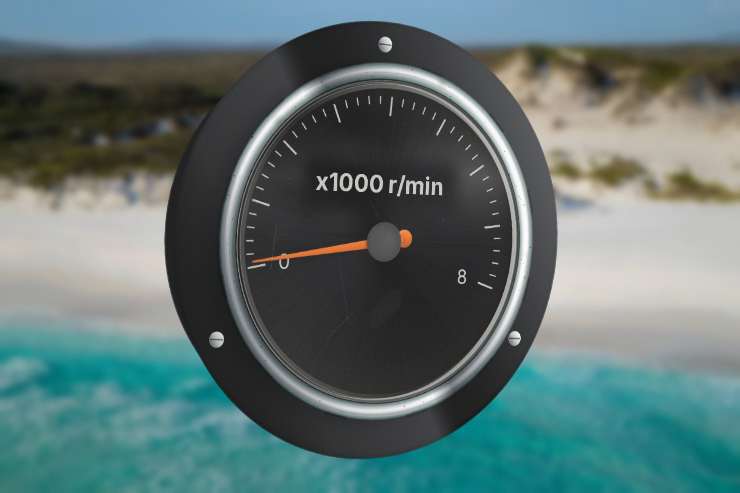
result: 100 rpm
